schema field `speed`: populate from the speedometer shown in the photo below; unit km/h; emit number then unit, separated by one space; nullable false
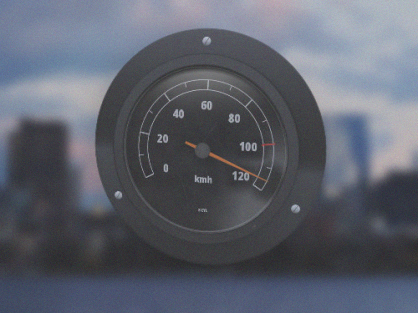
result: 115 km/h
